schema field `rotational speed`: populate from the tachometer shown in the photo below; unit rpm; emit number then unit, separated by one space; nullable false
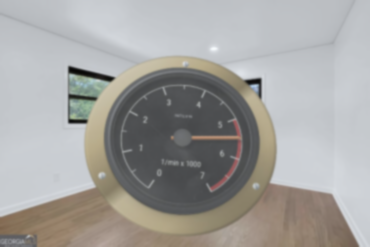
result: 5500 rpm
